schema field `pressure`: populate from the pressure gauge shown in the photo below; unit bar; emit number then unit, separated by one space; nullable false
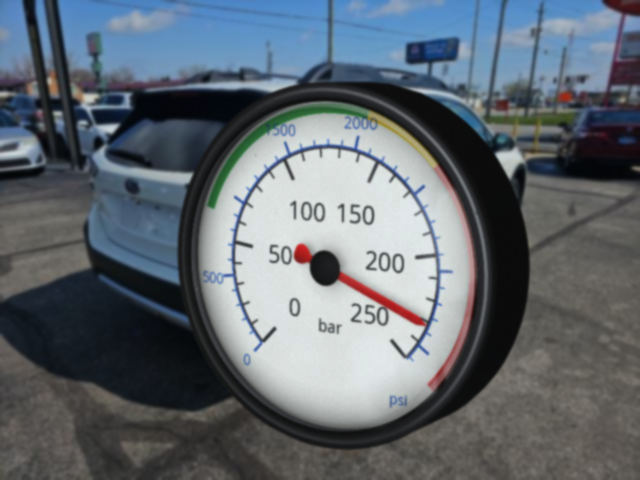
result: 230 bar
